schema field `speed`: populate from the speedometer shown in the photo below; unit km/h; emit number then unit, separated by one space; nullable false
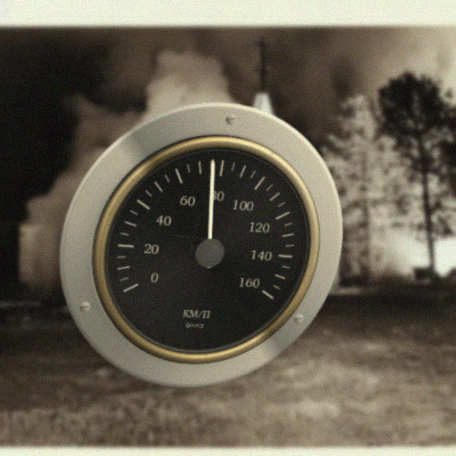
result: 75 km/h
